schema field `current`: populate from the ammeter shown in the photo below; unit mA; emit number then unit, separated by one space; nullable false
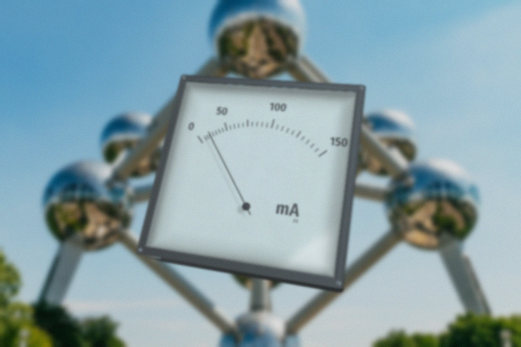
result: 25 mA
